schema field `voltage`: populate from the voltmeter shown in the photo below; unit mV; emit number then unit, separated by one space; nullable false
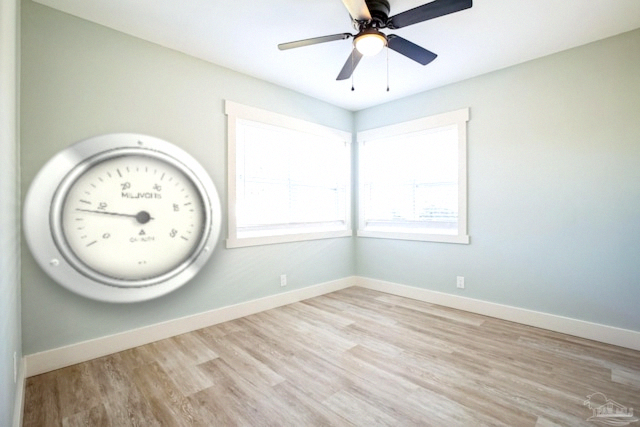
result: 8 mV
